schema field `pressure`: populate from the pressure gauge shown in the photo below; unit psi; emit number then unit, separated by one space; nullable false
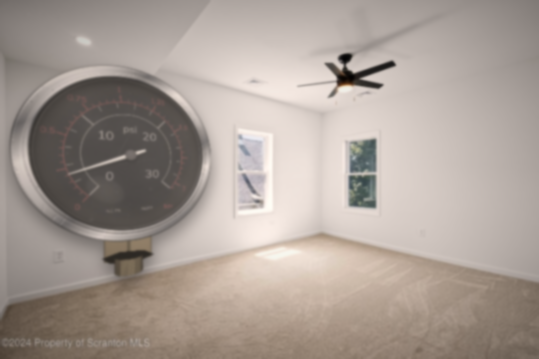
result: 3 psi
